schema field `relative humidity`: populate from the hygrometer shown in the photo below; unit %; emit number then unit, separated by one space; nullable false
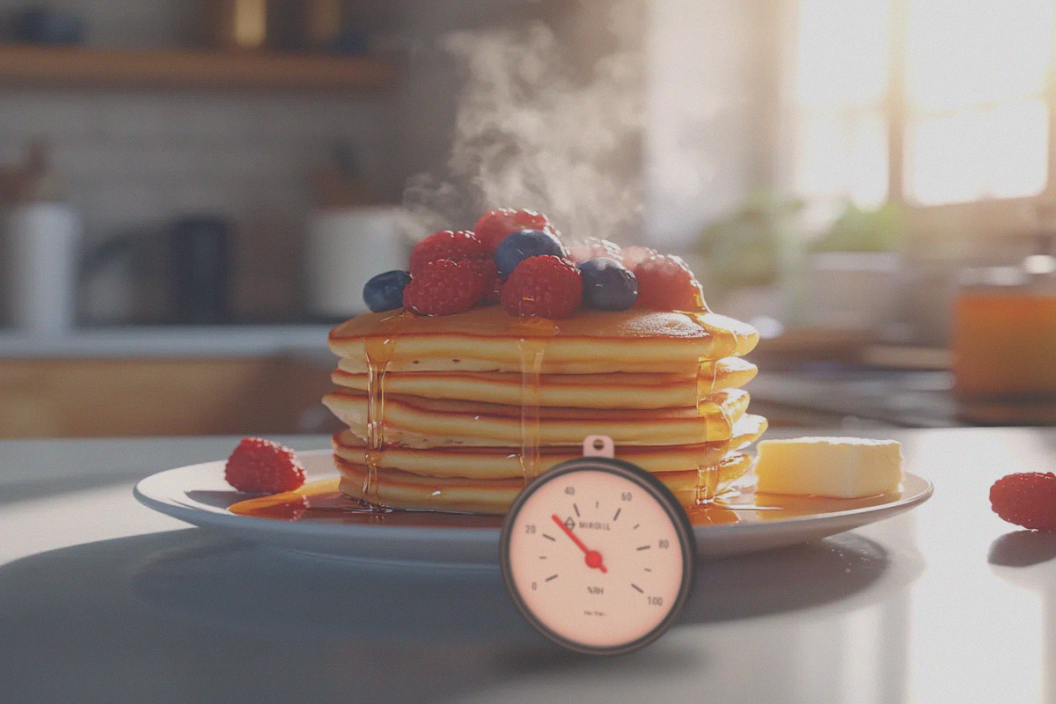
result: 30 %
